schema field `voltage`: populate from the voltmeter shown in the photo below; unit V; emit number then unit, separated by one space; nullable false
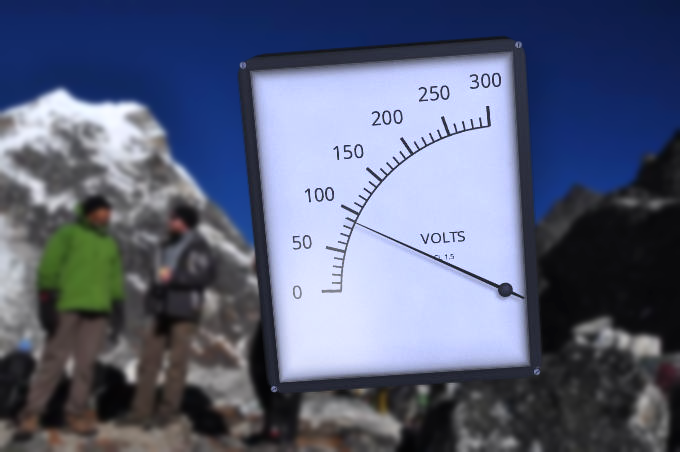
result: 90 V
